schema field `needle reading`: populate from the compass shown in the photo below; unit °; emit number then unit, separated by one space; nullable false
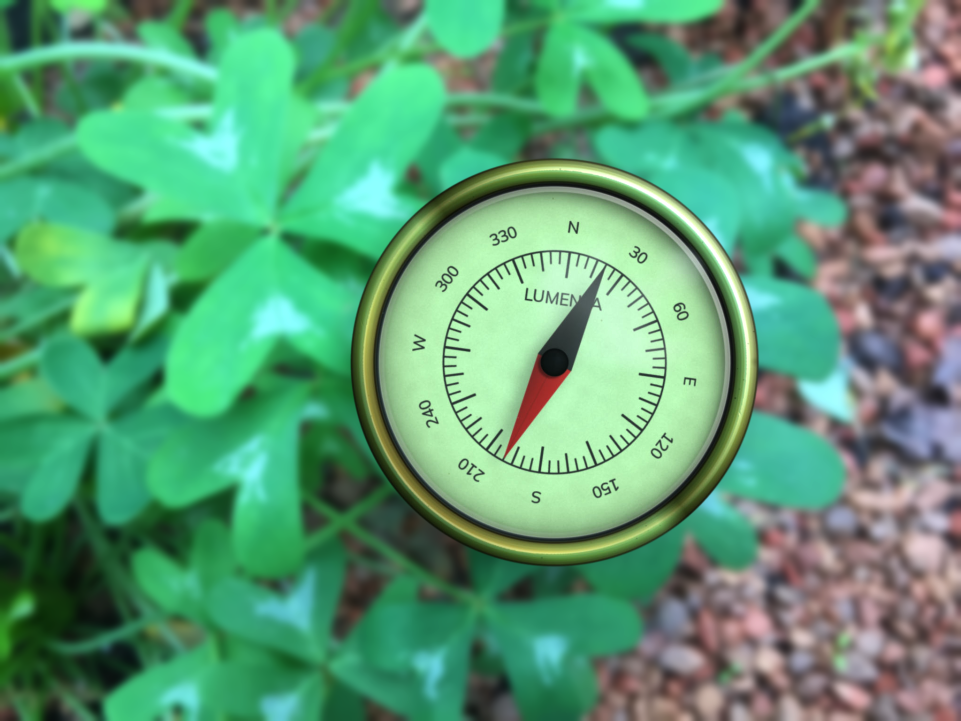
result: 200 °
